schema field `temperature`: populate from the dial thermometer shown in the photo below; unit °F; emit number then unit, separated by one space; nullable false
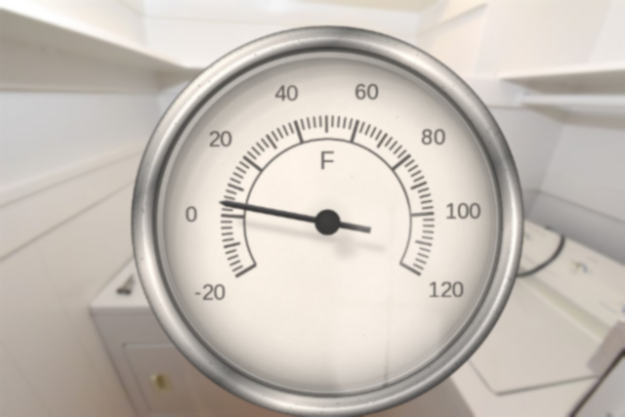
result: 4 °F
